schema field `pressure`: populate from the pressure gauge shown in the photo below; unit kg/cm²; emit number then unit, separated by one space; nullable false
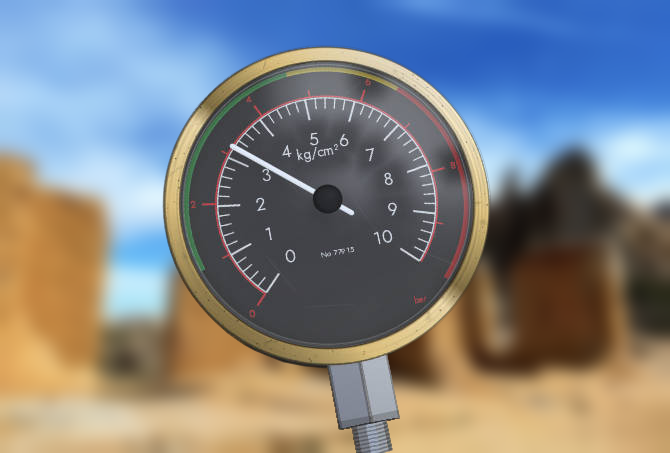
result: 3.2 kg/cm²
